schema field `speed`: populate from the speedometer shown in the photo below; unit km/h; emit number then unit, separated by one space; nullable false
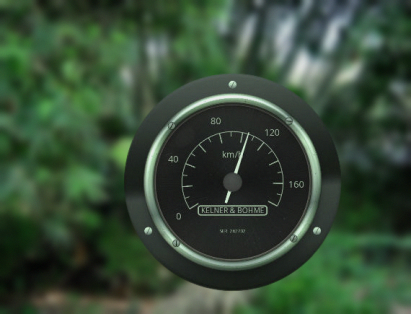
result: 105 km/h
